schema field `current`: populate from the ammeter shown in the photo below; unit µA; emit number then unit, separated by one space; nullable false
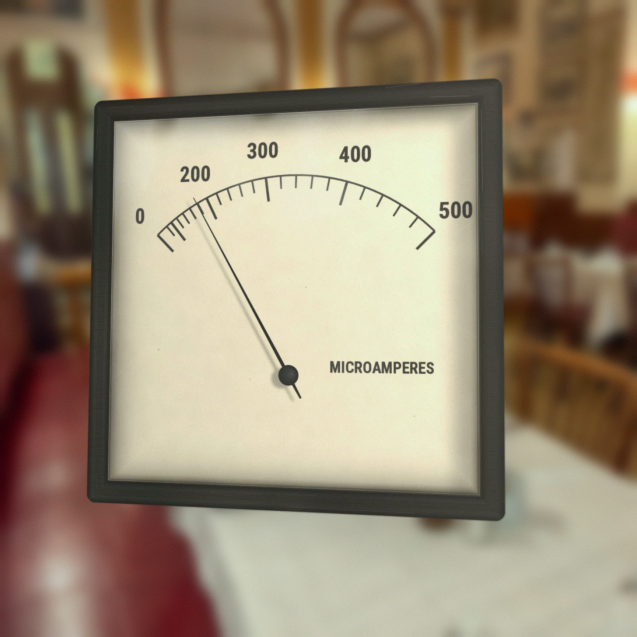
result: 180 µA
